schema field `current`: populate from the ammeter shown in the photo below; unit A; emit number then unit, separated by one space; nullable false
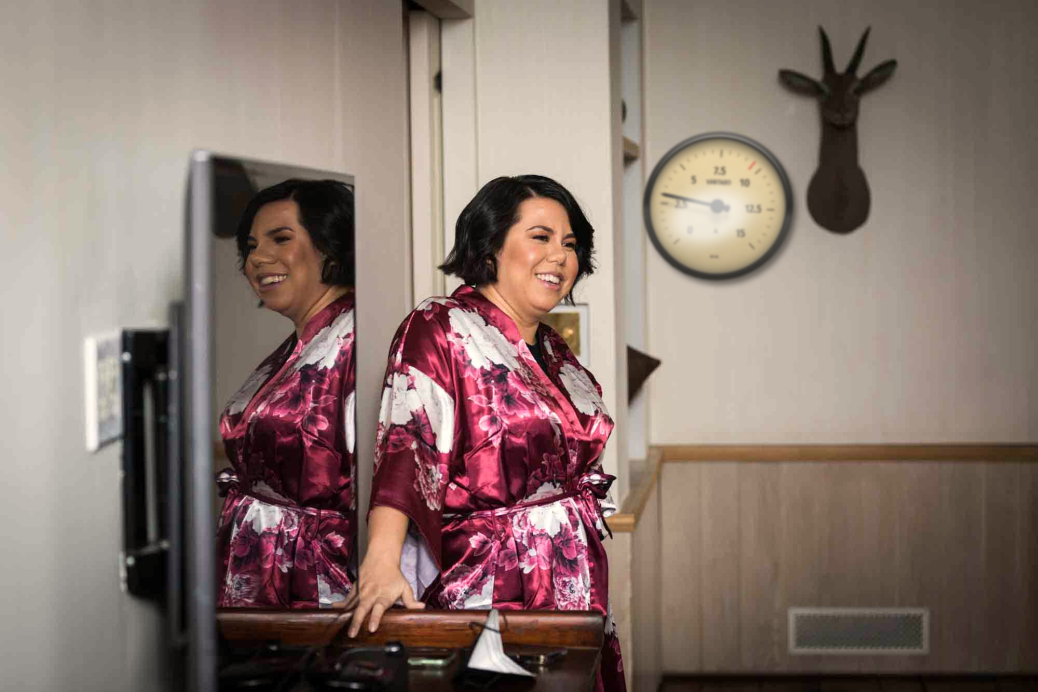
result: 3 A
